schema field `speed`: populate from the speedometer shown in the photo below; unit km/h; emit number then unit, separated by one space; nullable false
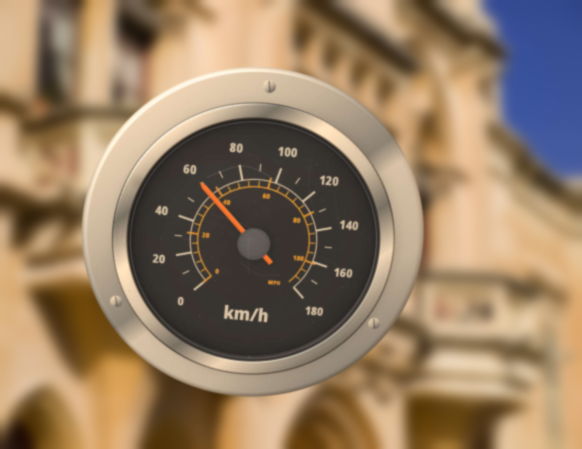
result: 60 km/h
